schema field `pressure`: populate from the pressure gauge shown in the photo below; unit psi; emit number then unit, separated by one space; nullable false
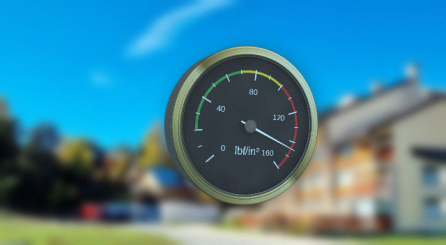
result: 145 psi
